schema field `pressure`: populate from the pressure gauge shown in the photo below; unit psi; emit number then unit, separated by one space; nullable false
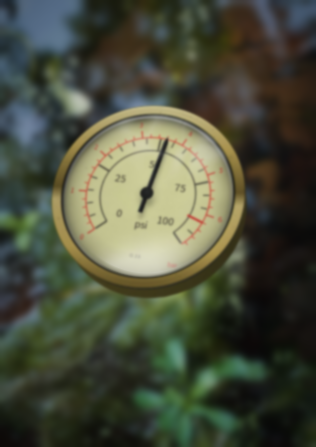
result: 52.5 psi
